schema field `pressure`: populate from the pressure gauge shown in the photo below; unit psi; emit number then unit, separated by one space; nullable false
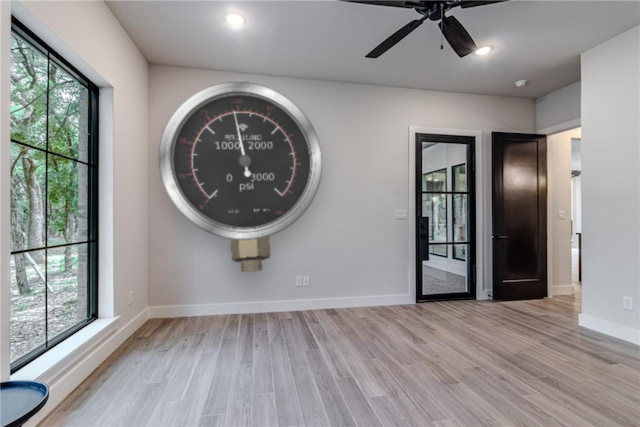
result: 1400 psi
